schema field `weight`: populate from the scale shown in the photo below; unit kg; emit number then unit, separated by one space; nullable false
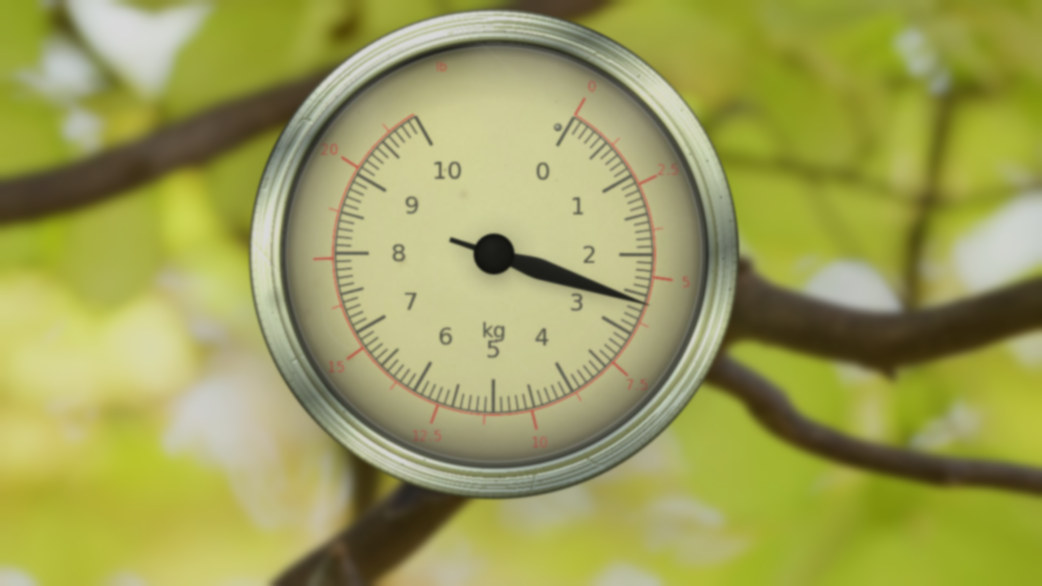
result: 2.6 kg
